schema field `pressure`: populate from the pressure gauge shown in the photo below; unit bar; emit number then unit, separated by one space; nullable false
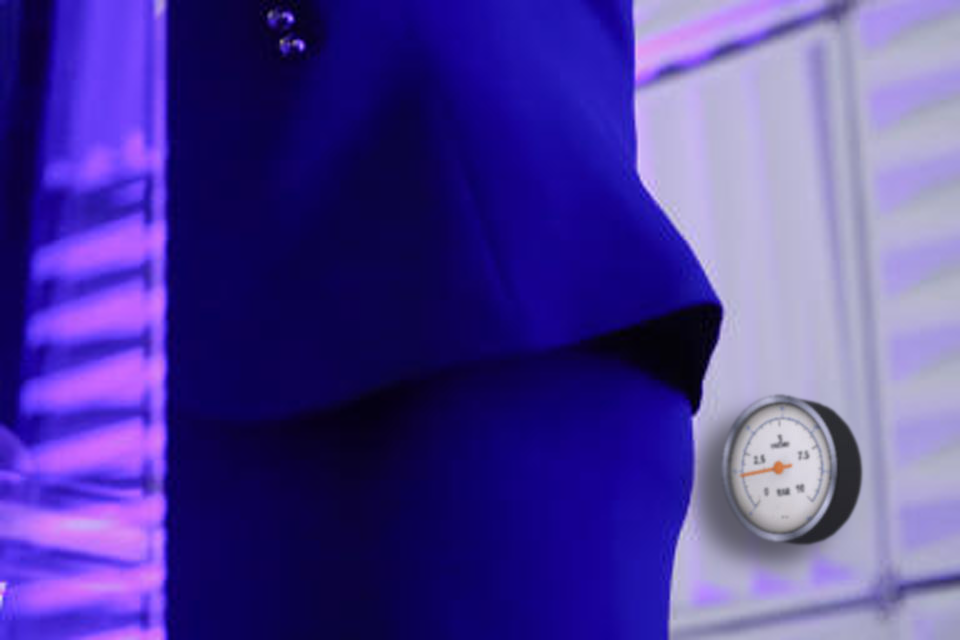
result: 1.5 bar
